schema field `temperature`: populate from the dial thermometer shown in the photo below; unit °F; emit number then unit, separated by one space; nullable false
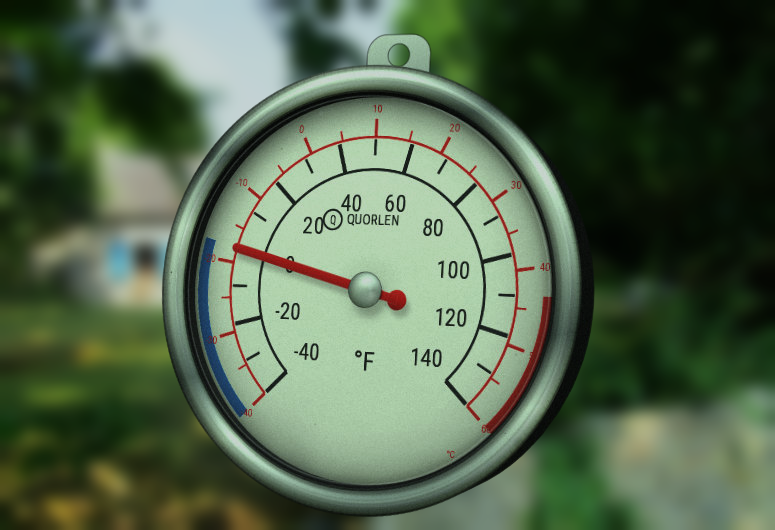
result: 0 °F
